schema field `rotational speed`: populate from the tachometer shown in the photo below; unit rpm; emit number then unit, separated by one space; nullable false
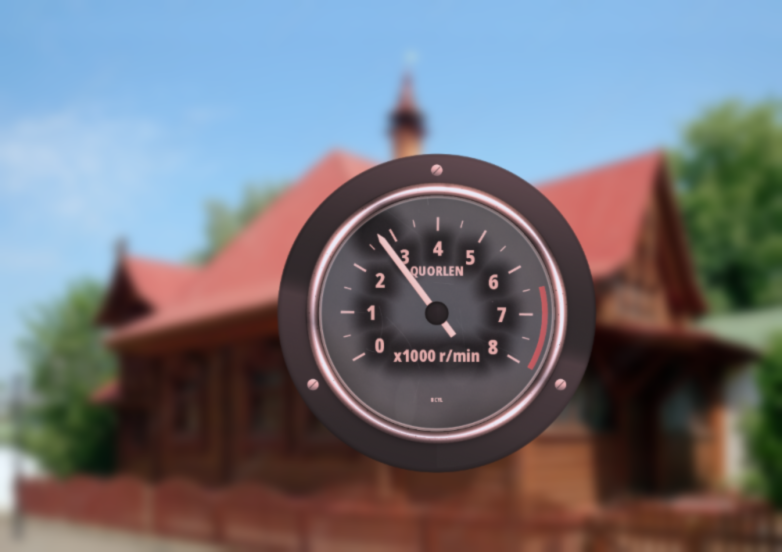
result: 2750 rpm
